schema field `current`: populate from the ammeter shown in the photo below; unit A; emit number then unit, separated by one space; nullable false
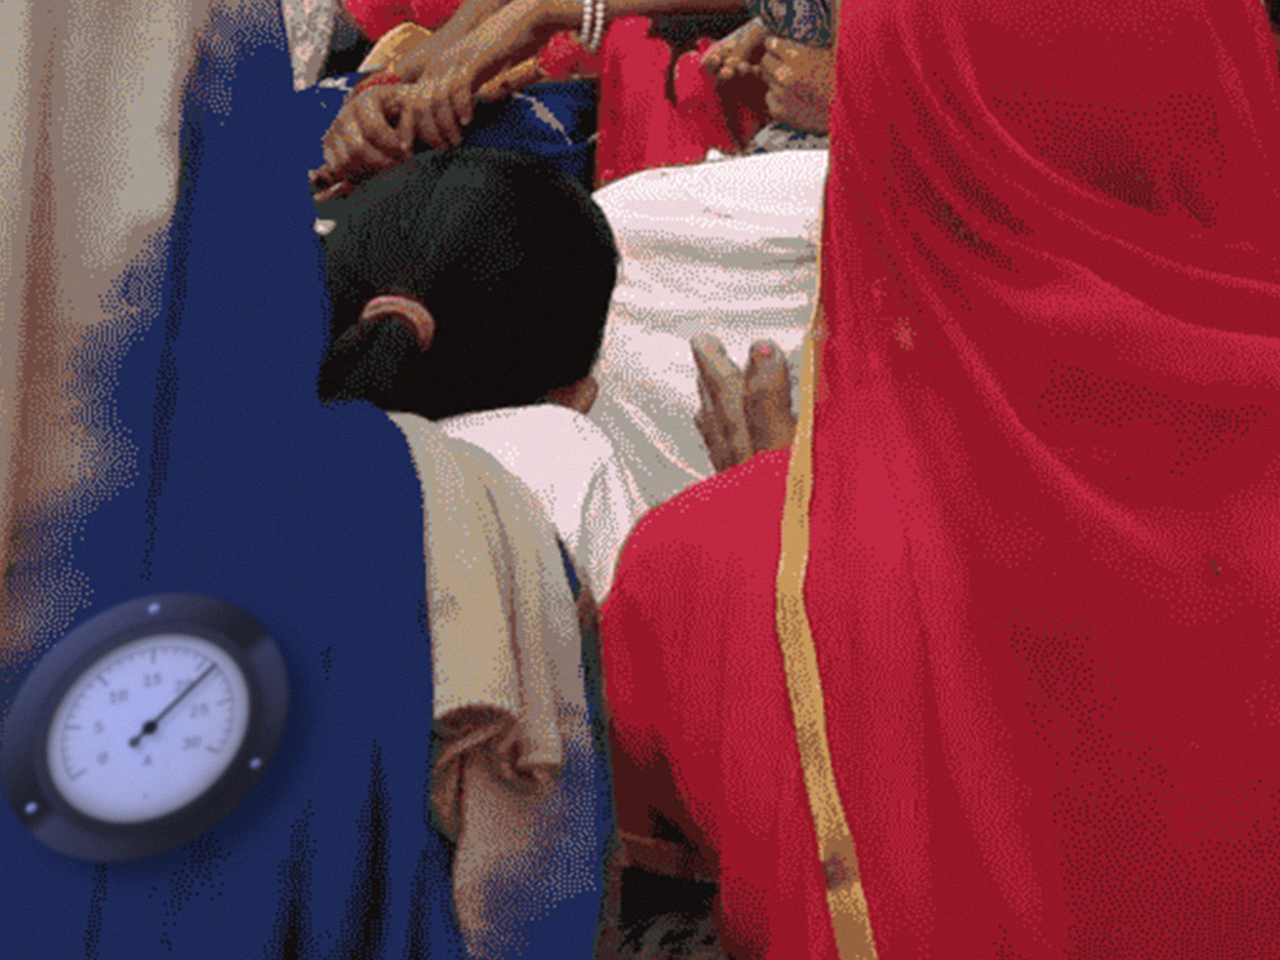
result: 21 A
